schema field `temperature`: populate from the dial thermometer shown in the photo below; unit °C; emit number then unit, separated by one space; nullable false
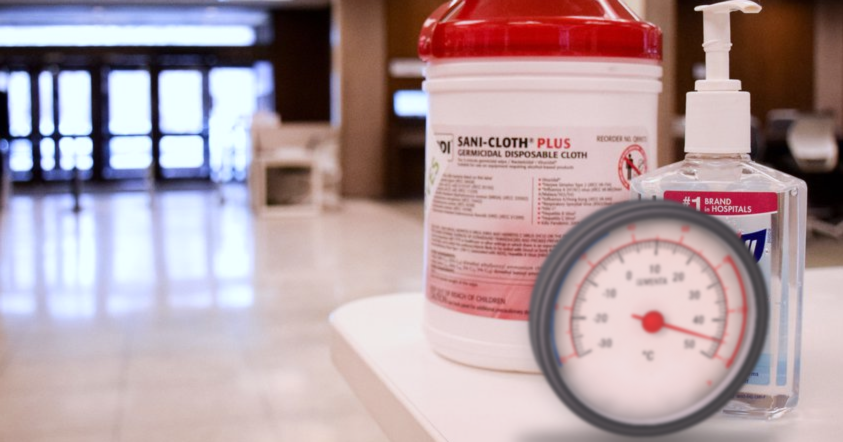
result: 45 °C
